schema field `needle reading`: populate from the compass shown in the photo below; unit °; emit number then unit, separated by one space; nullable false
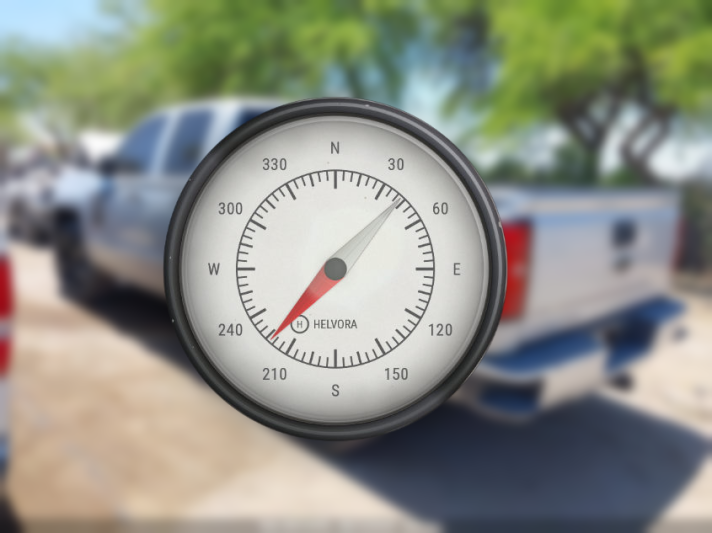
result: 222.5 °
